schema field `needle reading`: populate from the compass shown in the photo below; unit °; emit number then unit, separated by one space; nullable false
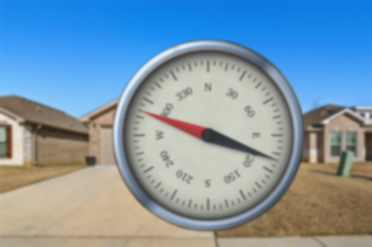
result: 290 °
